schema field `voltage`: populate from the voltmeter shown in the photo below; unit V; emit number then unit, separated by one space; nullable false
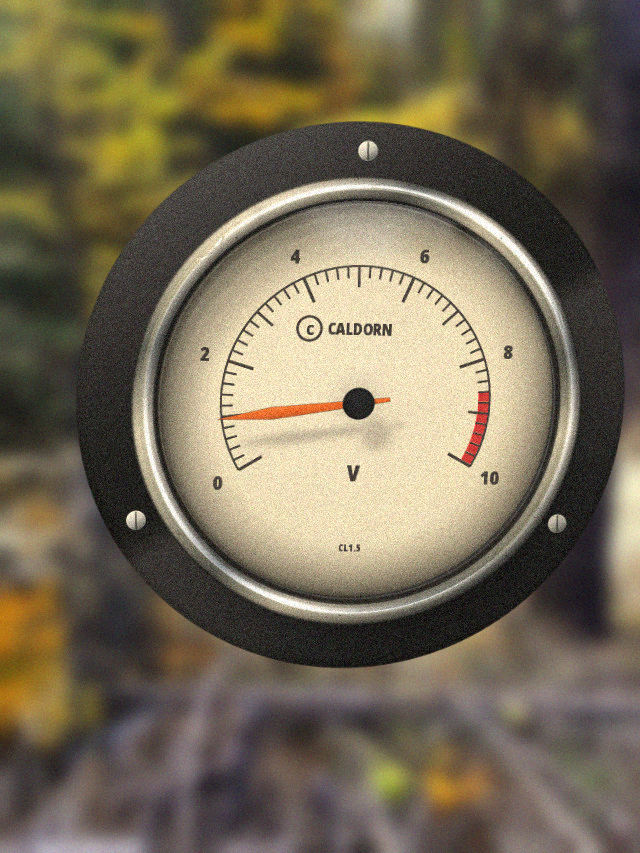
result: 1 V
